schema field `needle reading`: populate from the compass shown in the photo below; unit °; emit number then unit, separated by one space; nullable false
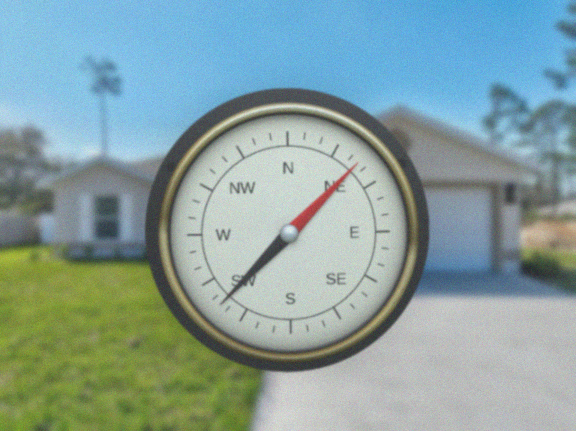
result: 45 °
